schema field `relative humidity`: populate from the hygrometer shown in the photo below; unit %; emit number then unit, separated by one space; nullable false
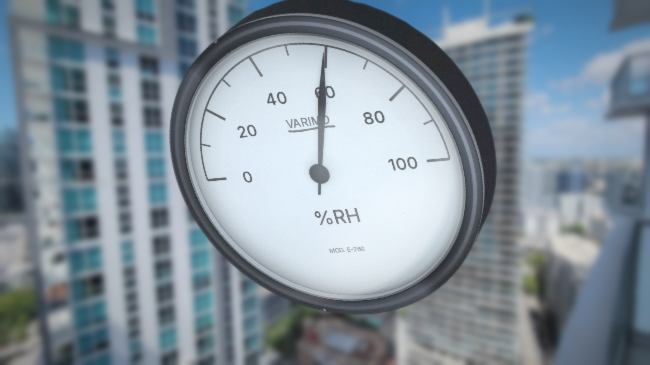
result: 60 %
